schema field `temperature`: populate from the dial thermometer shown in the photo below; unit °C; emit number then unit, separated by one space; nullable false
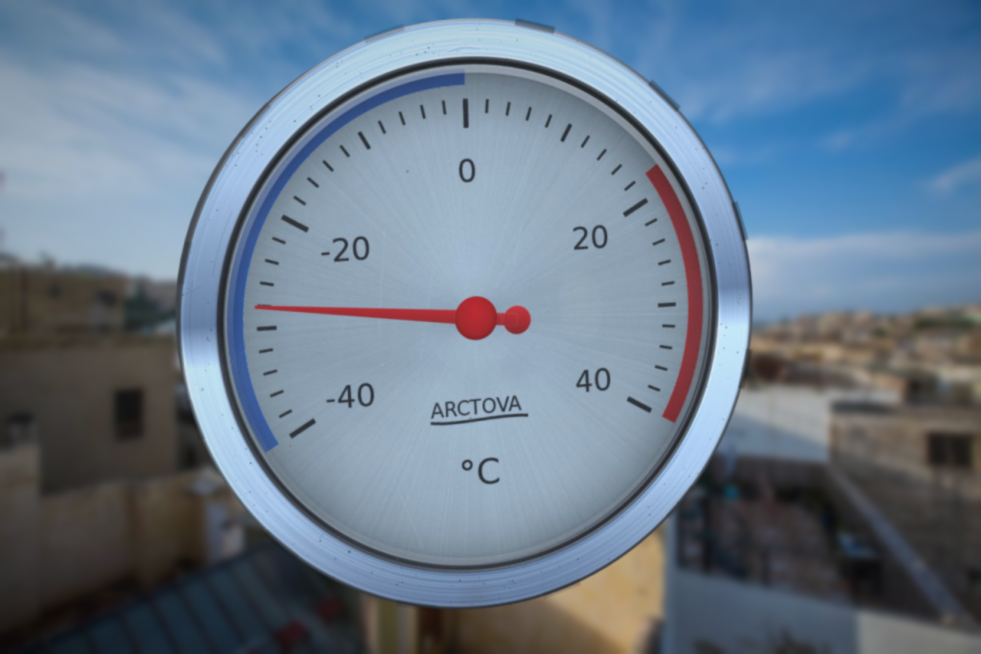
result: -28 °C
